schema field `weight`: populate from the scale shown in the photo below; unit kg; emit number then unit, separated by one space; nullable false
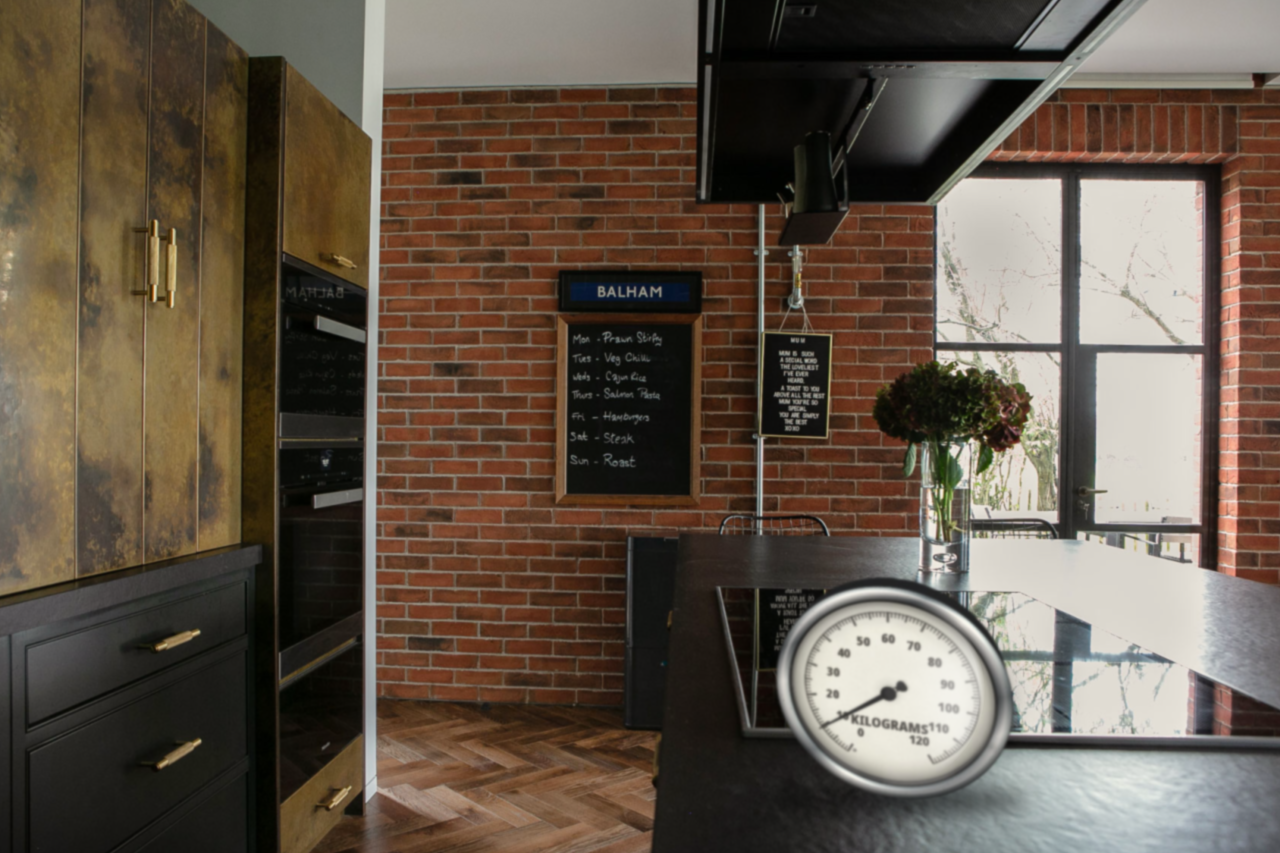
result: 10 kg
